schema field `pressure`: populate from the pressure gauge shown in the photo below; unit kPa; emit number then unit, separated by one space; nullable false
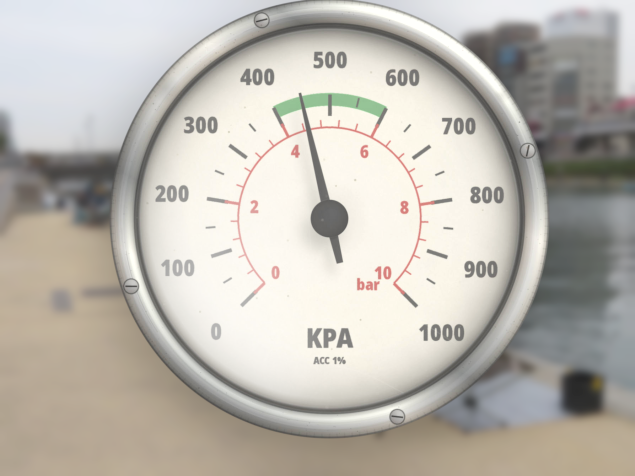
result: 450 kPa
